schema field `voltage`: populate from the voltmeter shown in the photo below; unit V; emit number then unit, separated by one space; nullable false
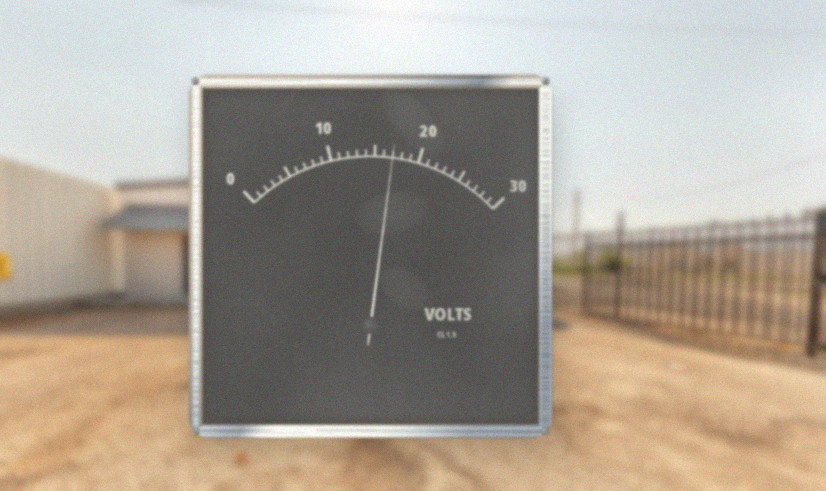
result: 17 V
